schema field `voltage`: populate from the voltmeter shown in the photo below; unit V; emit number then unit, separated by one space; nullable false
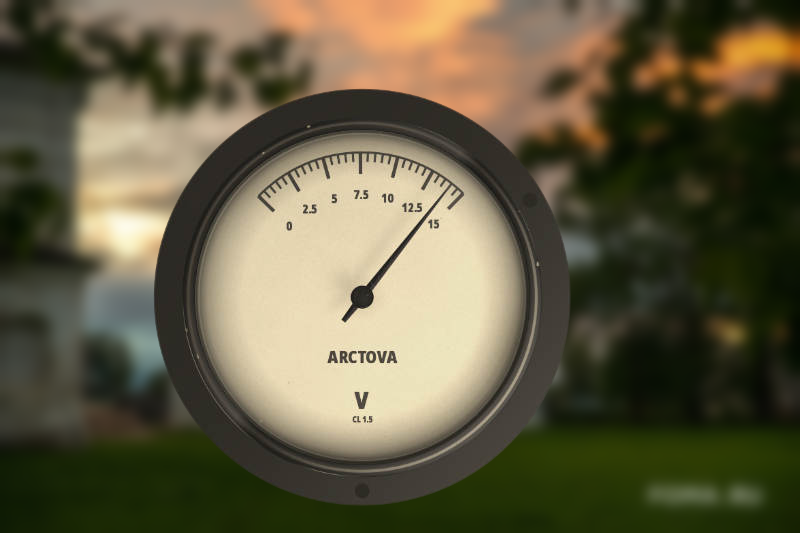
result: 14 V
